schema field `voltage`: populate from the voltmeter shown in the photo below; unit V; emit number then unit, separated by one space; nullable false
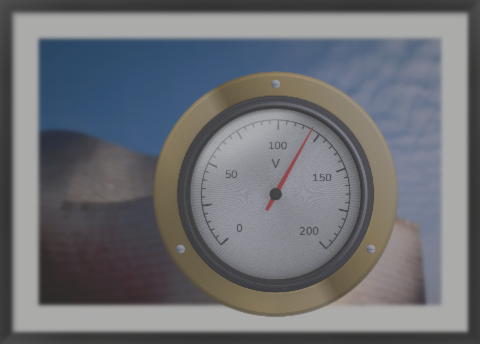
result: 120 V
